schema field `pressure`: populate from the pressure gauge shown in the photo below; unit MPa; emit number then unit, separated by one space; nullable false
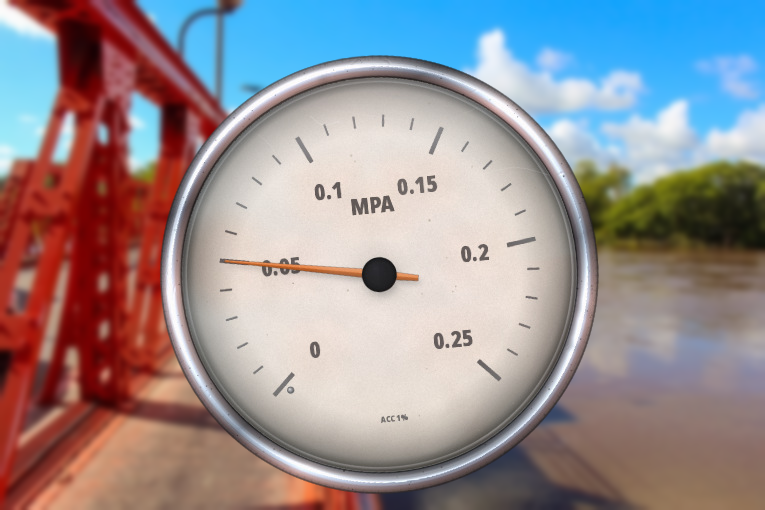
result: 0.05 MPa
